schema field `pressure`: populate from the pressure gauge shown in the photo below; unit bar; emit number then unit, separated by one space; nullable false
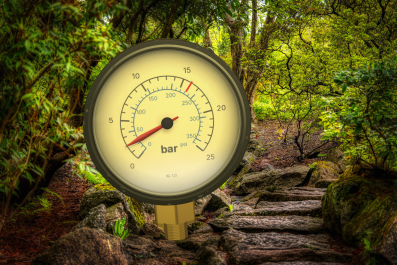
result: 2 bar
